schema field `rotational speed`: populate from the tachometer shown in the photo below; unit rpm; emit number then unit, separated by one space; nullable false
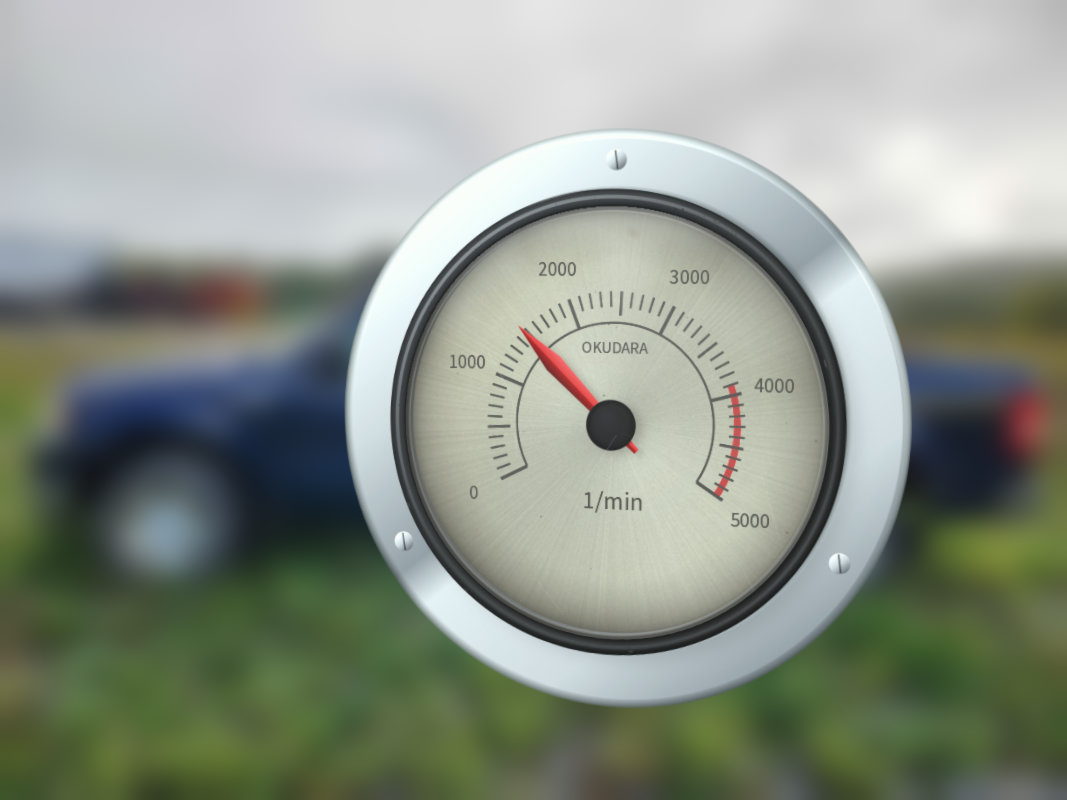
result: 1500 rpm
